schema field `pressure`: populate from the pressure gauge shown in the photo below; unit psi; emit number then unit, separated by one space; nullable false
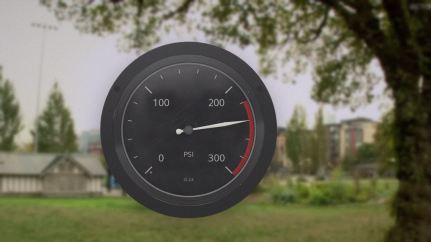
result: 240 psi
